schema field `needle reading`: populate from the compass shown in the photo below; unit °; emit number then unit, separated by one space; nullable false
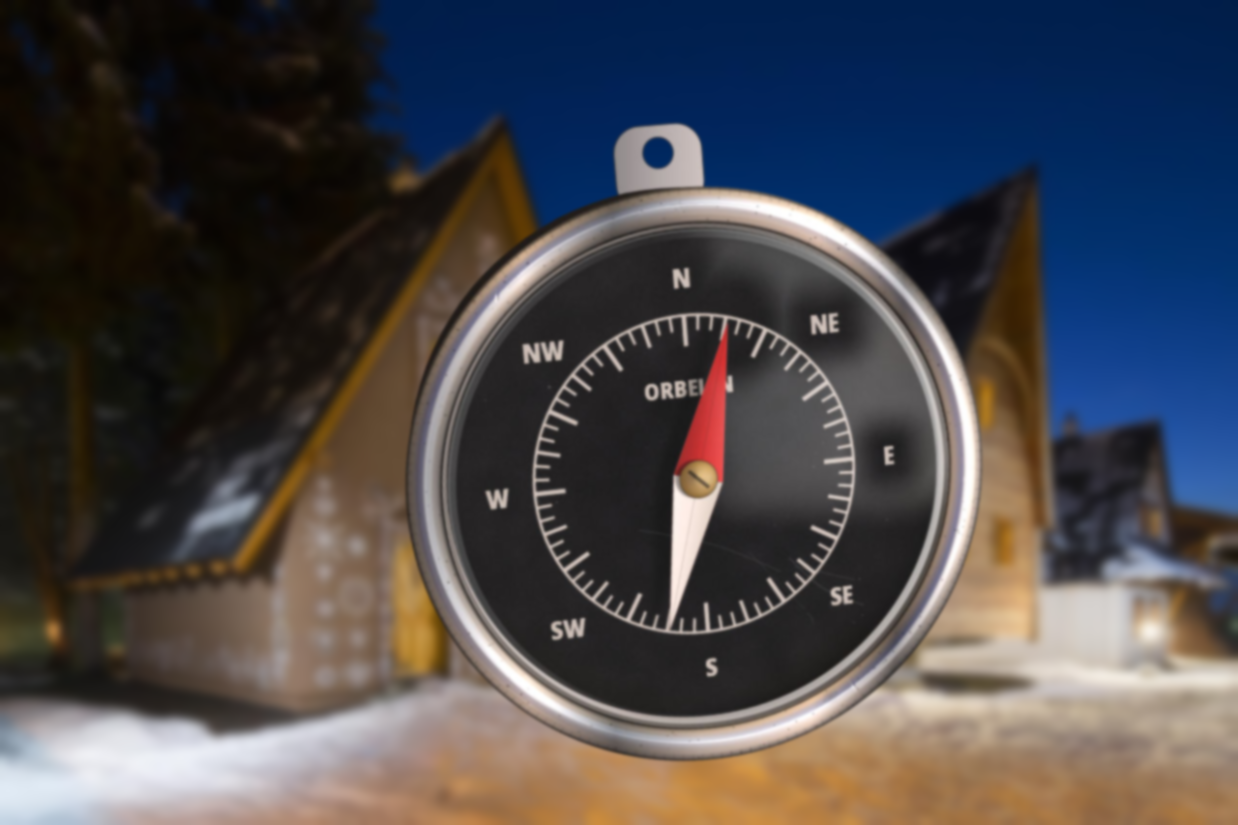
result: 15 °
